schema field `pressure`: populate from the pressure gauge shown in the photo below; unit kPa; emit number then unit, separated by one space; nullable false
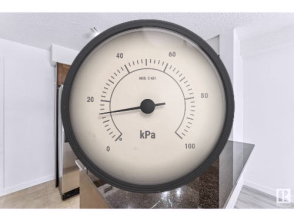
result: 14 kPa
